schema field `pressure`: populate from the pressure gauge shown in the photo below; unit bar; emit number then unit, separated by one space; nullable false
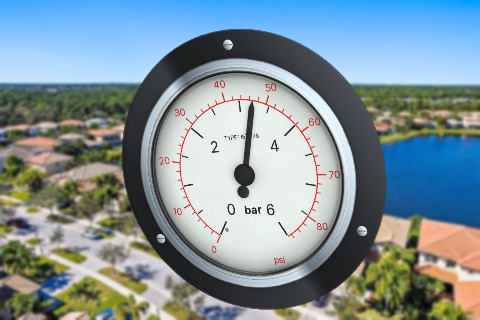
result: 3.25 bar
